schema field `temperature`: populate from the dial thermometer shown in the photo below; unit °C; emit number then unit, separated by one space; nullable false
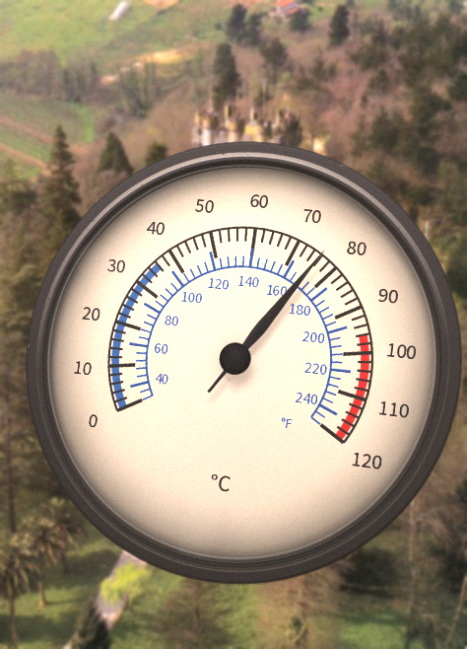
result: 76 °C
